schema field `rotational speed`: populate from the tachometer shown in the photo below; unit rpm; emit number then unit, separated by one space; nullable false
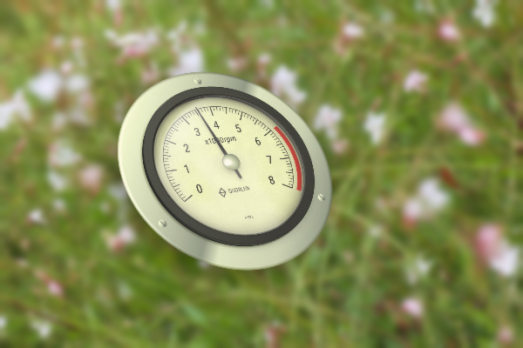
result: 3500 rpm
